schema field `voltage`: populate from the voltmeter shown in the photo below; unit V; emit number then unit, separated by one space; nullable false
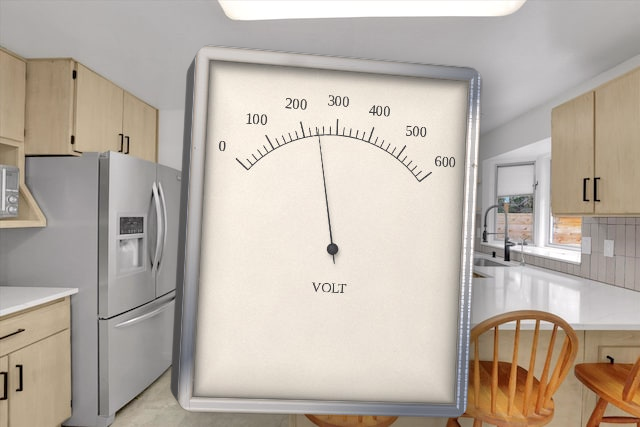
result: 240 V
